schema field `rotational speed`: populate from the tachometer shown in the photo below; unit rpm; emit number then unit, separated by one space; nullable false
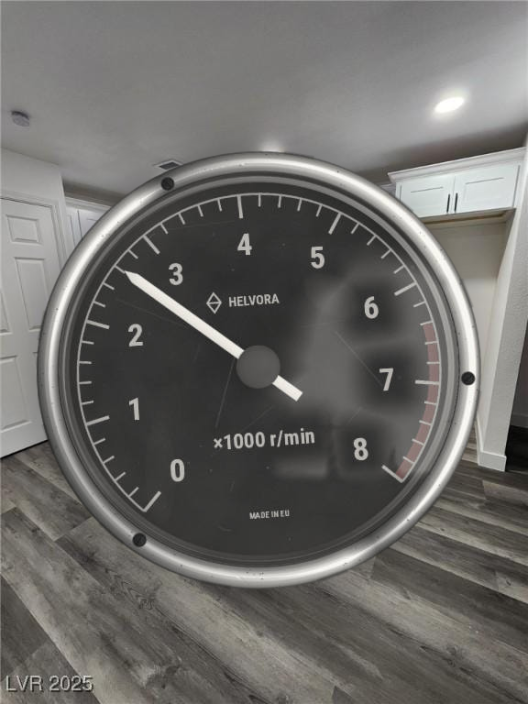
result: 2600 rpm
